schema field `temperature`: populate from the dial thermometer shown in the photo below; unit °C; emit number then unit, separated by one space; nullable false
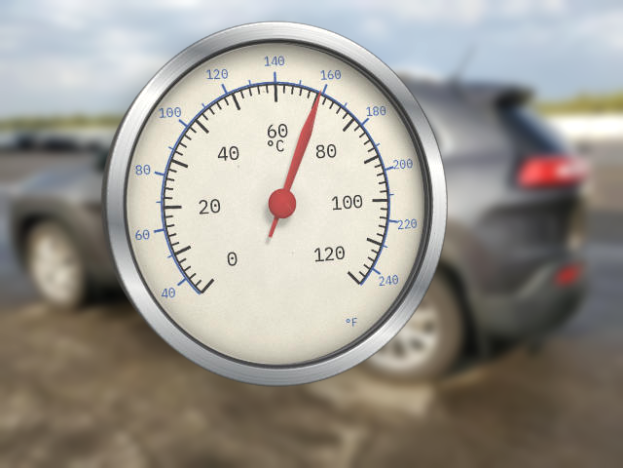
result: 70 °C
